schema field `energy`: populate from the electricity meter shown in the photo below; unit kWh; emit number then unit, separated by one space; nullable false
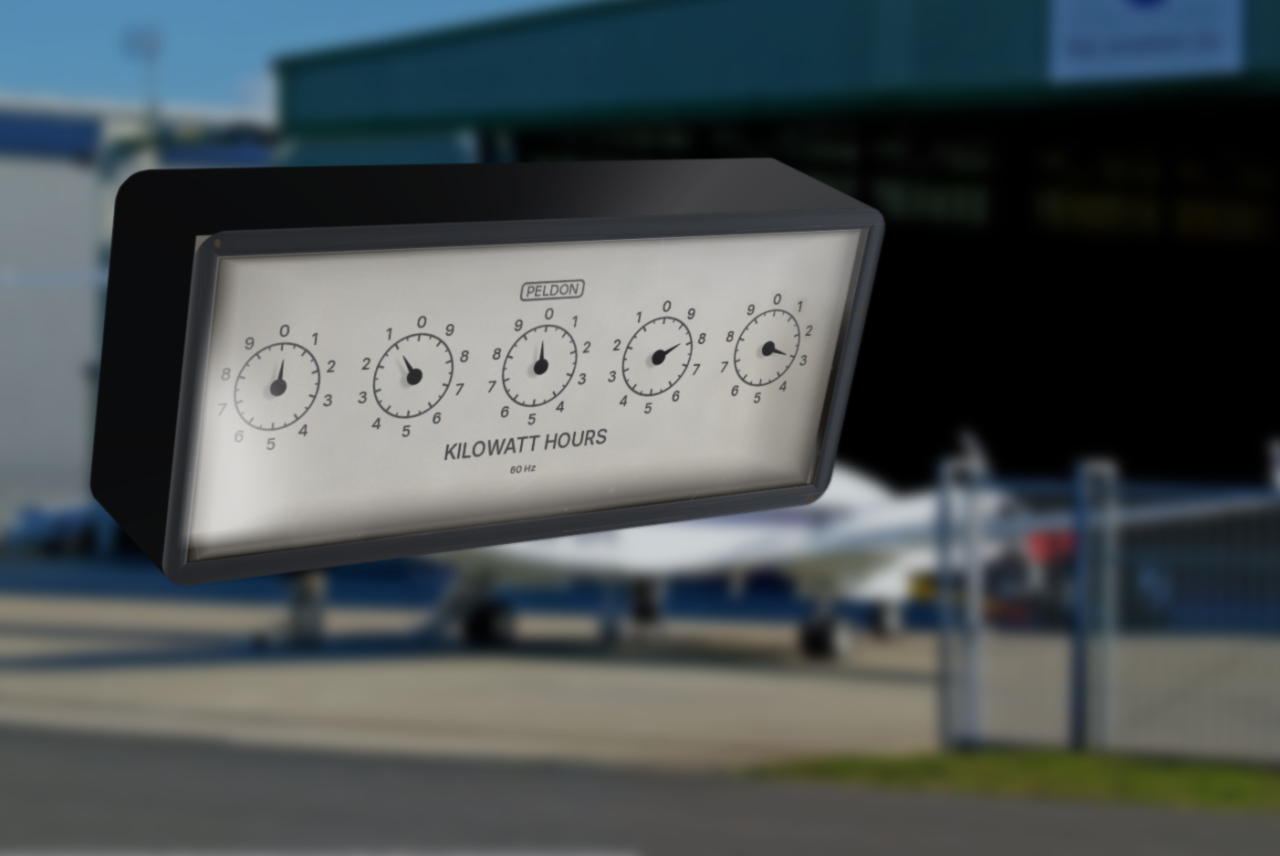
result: 983 kWh
